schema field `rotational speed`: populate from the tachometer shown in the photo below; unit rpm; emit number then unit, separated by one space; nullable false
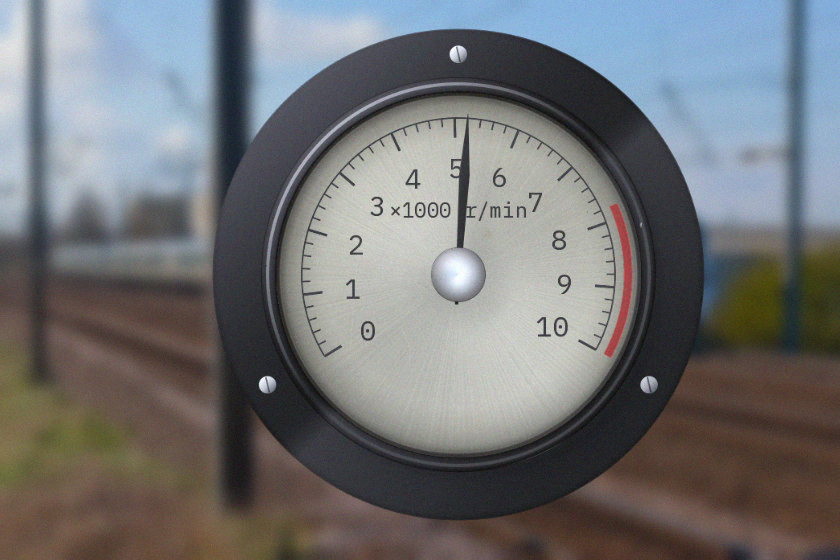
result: 5200 rpm
